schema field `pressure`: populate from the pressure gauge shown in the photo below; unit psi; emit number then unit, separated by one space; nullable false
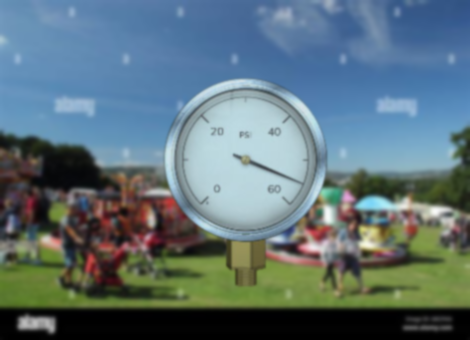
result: 55 psi
